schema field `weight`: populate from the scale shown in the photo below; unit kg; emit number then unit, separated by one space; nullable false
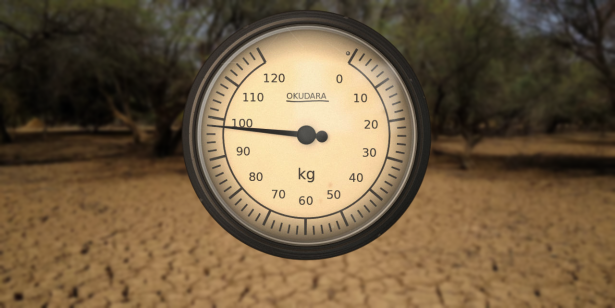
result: 98 kg
